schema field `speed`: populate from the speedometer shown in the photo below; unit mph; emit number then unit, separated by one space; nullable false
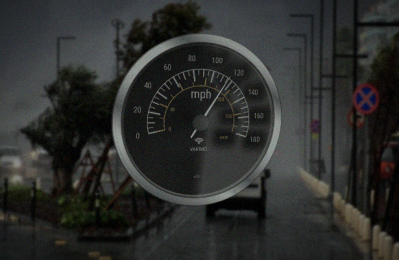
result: 115 mph
